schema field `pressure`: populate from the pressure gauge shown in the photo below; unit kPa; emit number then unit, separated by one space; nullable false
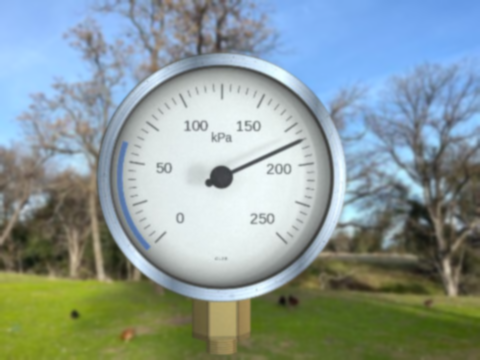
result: 185 kPa
